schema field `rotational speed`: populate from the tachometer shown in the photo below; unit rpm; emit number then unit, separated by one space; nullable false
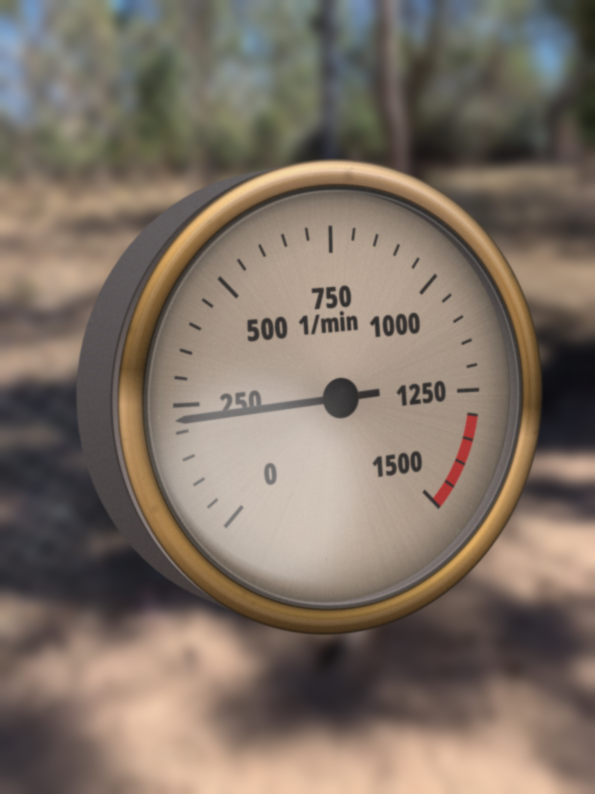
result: 225 rpm
